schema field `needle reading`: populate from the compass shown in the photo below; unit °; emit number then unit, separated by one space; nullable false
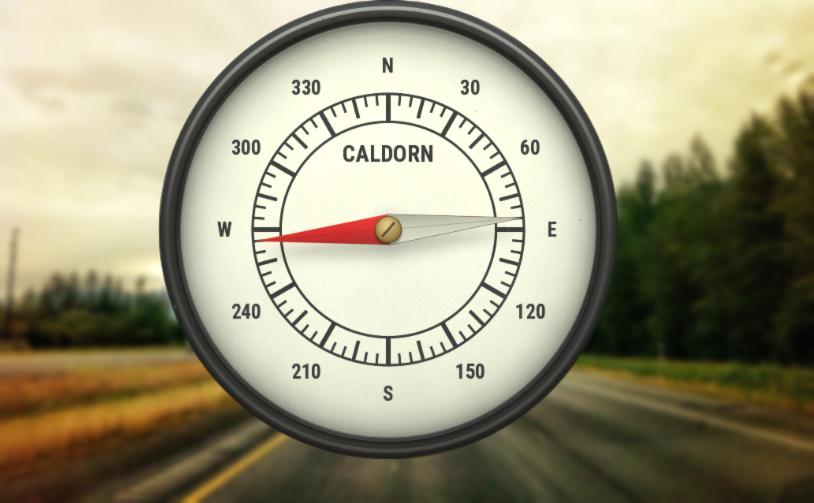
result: 265 °
